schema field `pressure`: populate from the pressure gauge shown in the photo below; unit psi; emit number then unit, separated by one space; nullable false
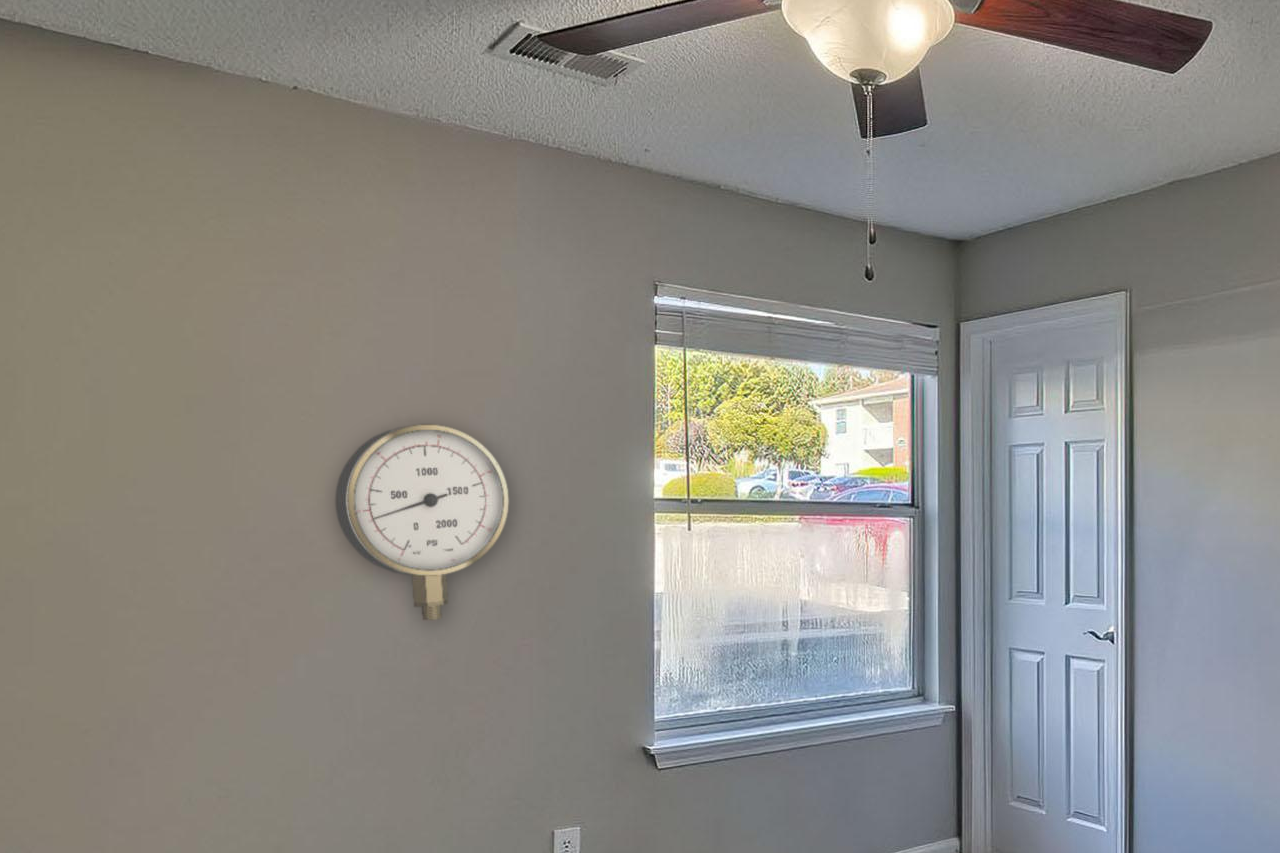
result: 300 psi
